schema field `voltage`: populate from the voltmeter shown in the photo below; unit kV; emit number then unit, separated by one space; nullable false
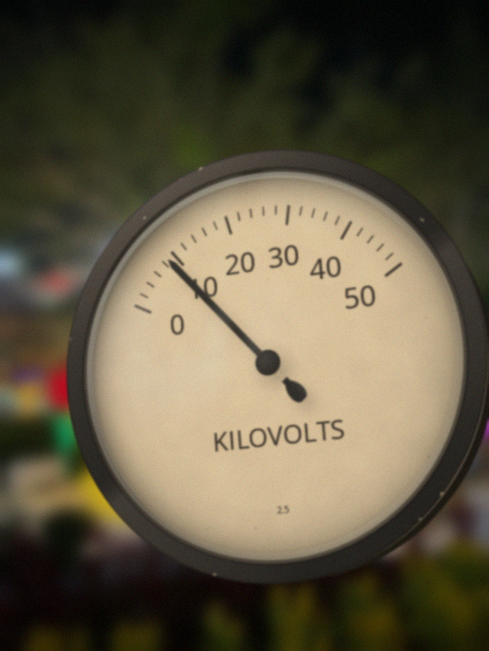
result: 9 kV
